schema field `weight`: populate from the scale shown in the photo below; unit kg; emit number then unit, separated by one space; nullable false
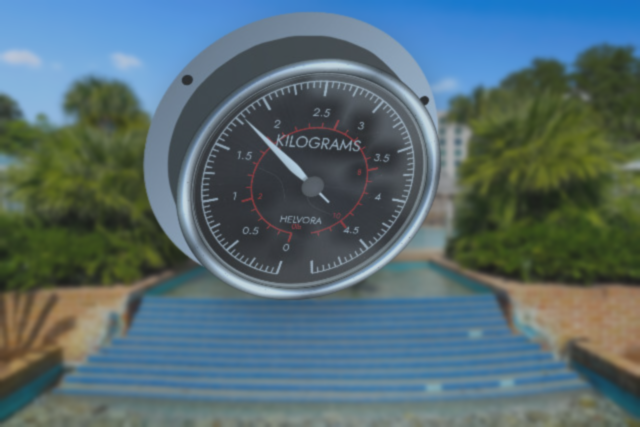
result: 1.8 kg
